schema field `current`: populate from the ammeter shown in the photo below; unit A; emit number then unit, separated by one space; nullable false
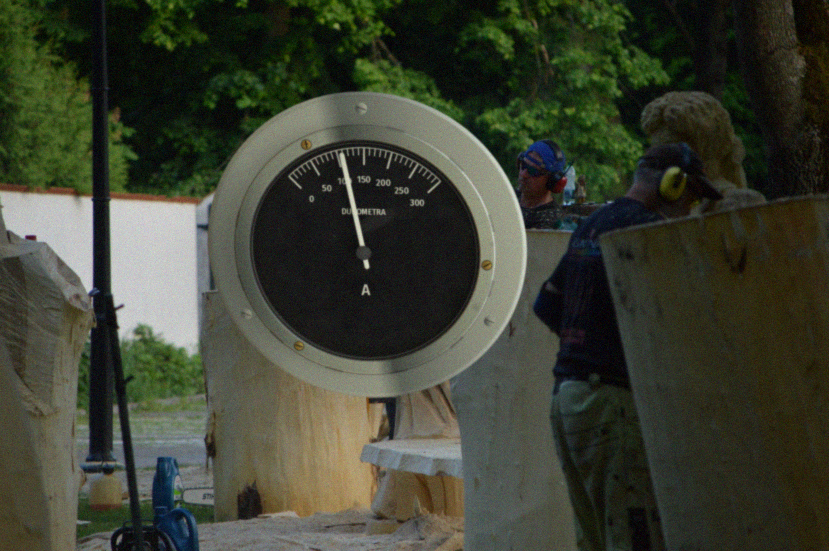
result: 110 A
